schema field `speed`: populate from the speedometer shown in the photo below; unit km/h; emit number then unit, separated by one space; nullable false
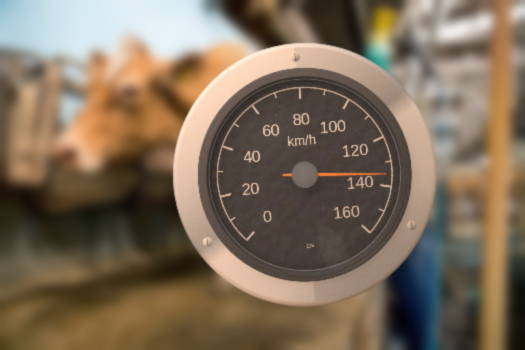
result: 135 km/h
